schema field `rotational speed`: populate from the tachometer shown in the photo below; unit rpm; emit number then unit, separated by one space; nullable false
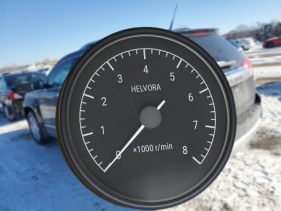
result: 0 rpm
